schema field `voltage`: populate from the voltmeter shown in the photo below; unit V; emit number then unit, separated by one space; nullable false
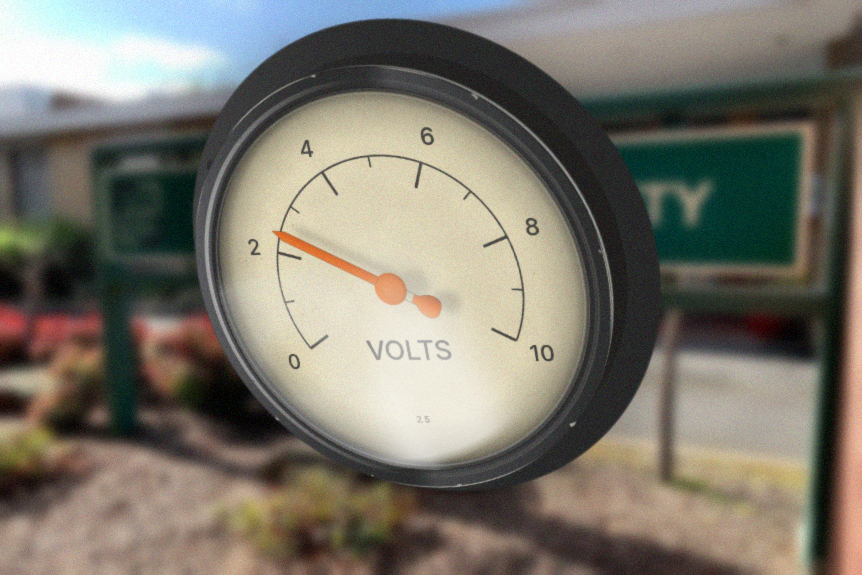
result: 2.5 V
